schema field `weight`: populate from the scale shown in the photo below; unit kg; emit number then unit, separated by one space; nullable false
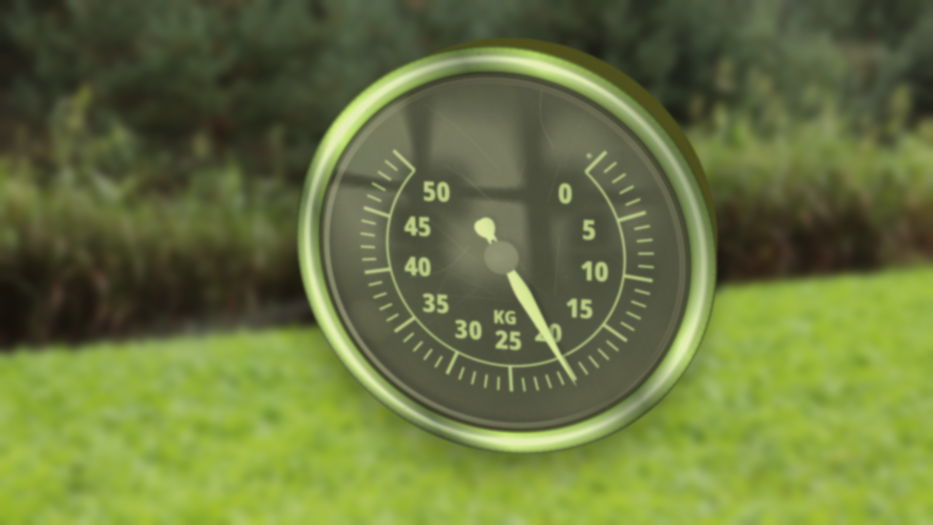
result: 20 kg
